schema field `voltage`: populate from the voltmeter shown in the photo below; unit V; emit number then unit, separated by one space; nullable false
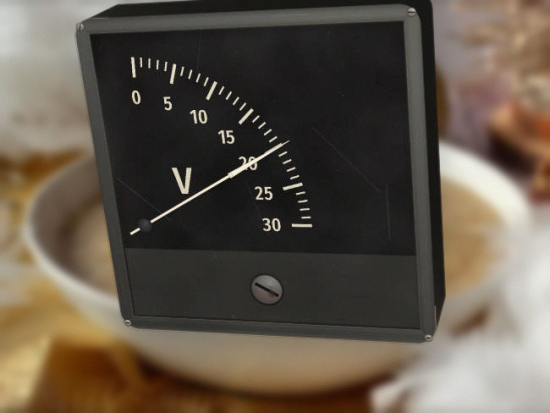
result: 20 V
